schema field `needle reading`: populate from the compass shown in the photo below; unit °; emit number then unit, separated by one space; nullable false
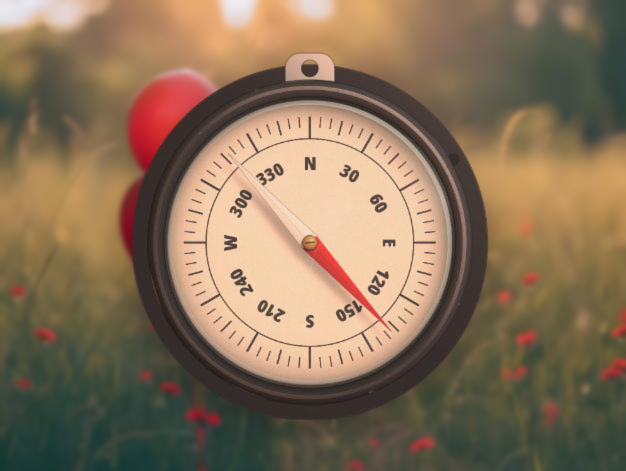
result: 137.5 °
